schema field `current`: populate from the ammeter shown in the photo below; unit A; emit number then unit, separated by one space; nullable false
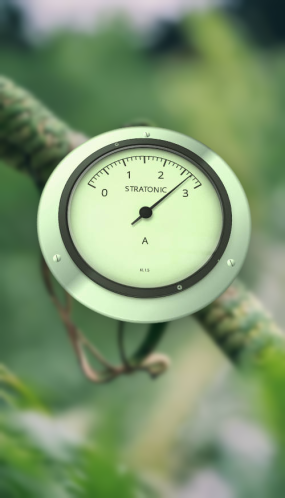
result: 2.7 A
